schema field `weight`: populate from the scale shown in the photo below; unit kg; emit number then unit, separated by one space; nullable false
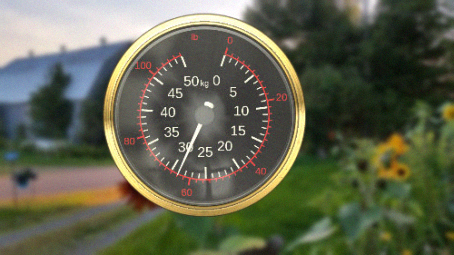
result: 29 kg
